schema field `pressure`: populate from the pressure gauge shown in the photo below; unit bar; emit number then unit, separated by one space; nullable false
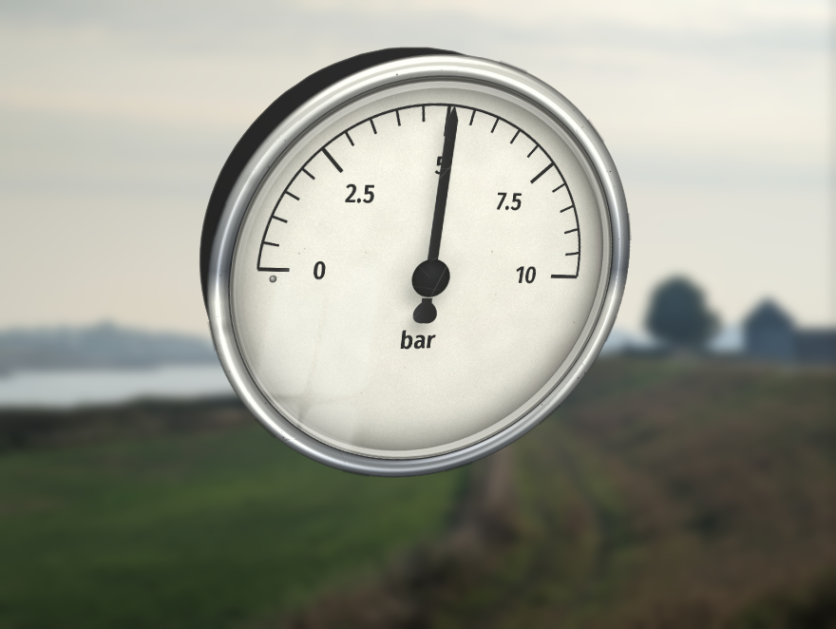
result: 5 bar
